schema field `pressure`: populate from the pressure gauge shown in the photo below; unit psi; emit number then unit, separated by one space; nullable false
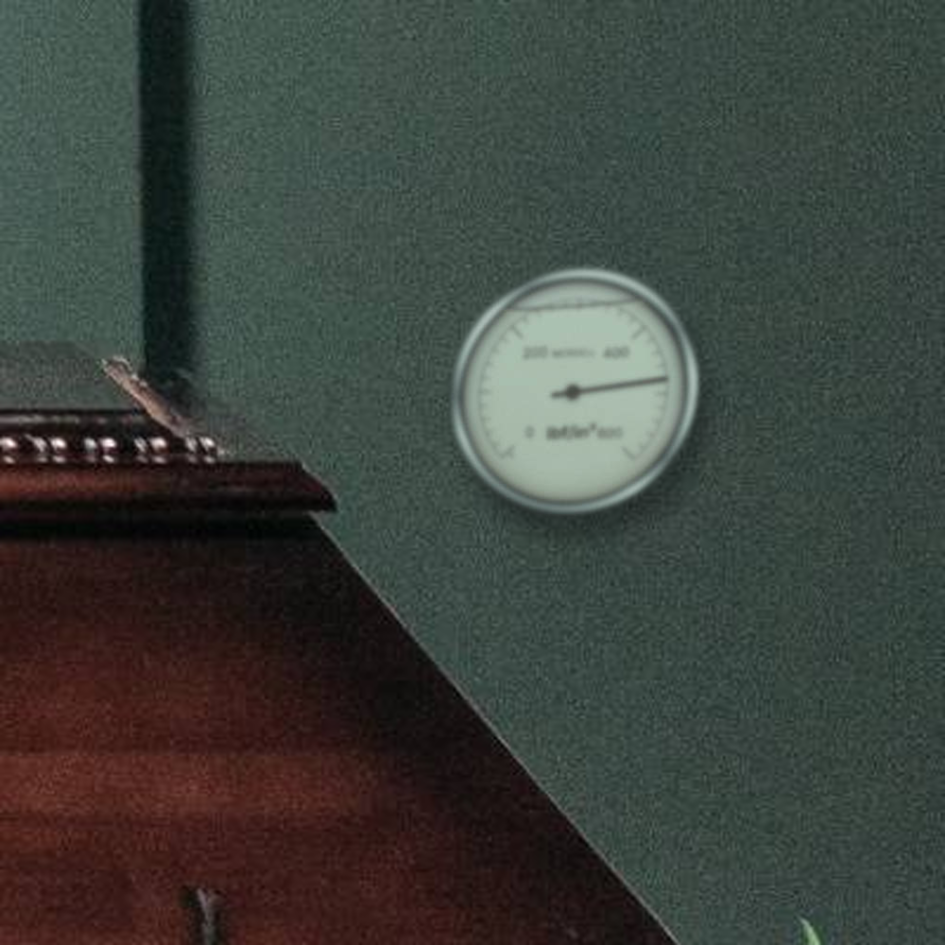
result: 480 psi
